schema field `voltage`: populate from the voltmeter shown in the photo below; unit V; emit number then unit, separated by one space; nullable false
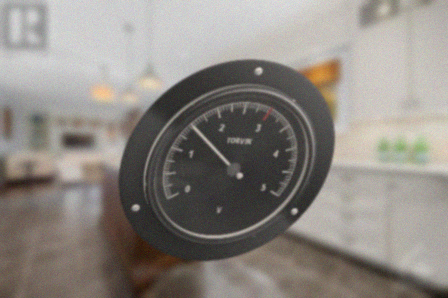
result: 1.5 V
